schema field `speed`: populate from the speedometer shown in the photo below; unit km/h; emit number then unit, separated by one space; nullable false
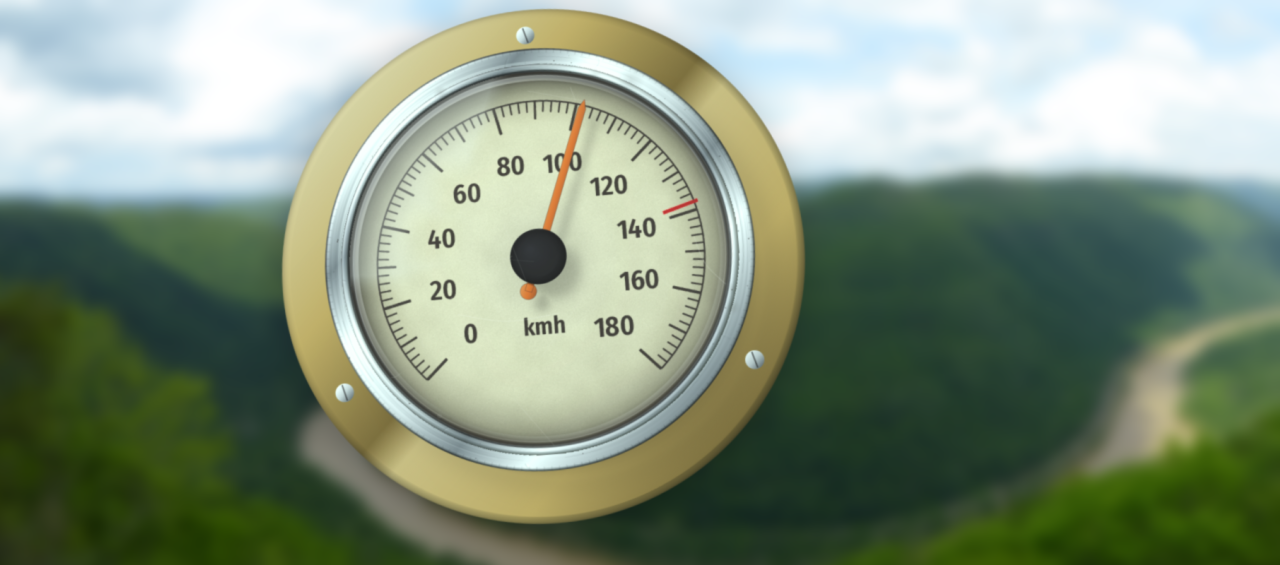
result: 102 km/h
